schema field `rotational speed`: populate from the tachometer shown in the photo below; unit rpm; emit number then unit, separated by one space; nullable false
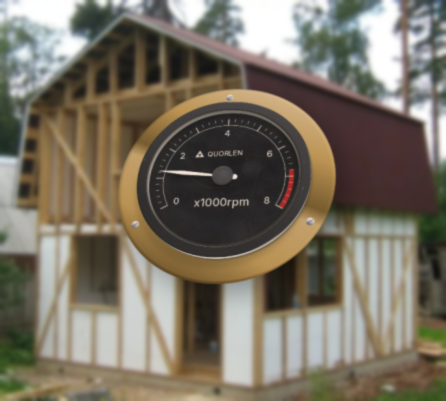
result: 1200 rpm
